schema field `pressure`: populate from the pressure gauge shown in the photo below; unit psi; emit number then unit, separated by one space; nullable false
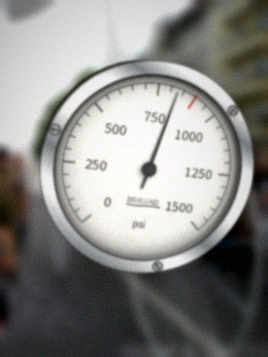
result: 825 psi
